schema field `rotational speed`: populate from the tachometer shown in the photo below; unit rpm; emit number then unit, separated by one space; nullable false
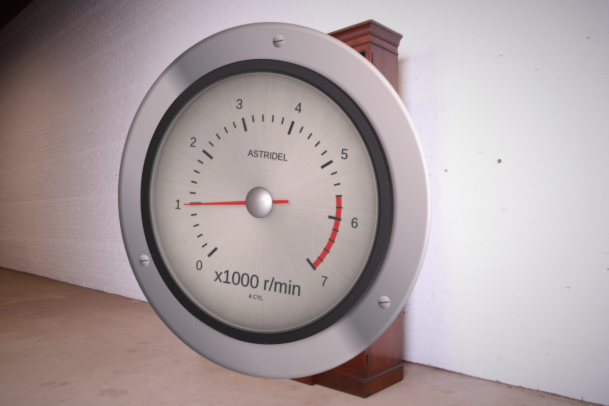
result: 1000 rpm
